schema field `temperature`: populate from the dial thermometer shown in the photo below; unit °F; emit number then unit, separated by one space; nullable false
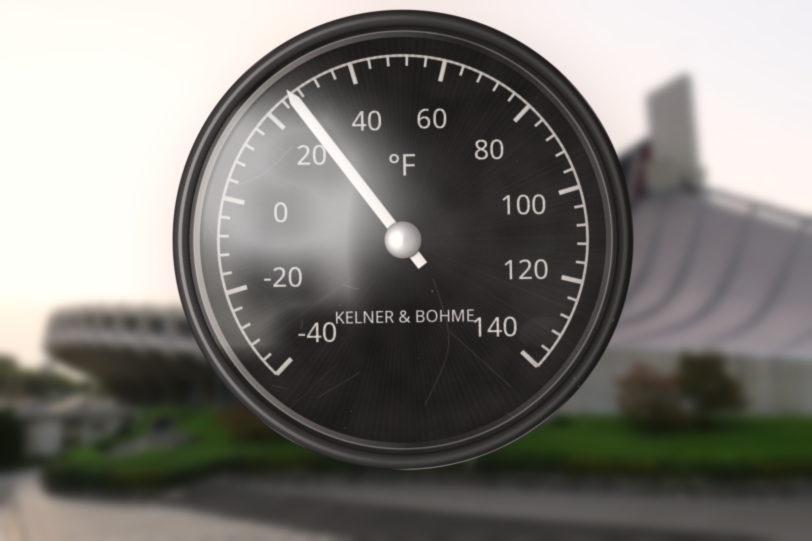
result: 26 °F
